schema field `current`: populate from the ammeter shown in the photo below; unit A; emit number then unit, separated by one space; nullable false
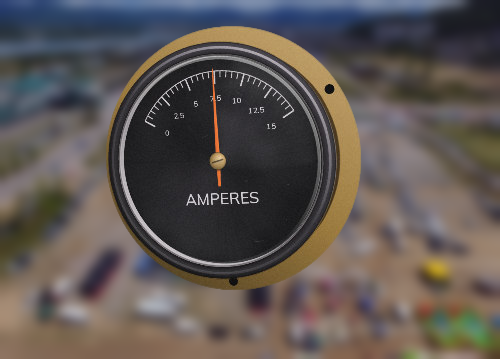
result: 7.5 A
